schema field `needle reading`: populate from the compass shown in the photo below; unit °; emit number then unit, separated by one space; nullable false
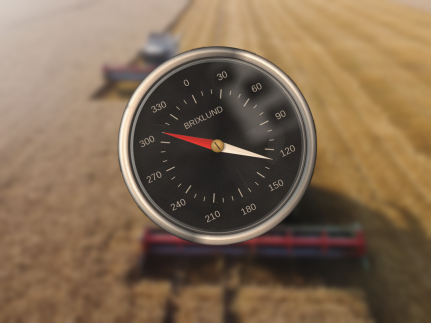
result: 310 °
